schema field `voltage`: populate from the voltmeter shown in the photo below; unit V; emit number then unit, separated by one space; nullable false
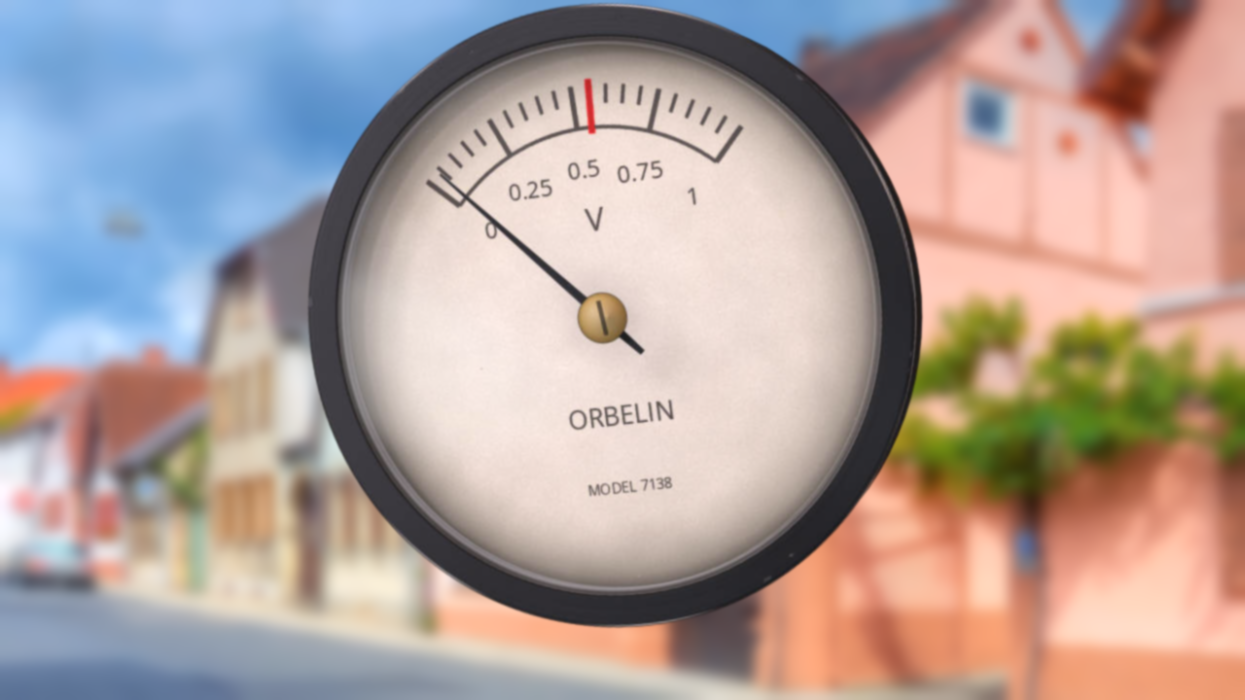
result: 0.05 V
